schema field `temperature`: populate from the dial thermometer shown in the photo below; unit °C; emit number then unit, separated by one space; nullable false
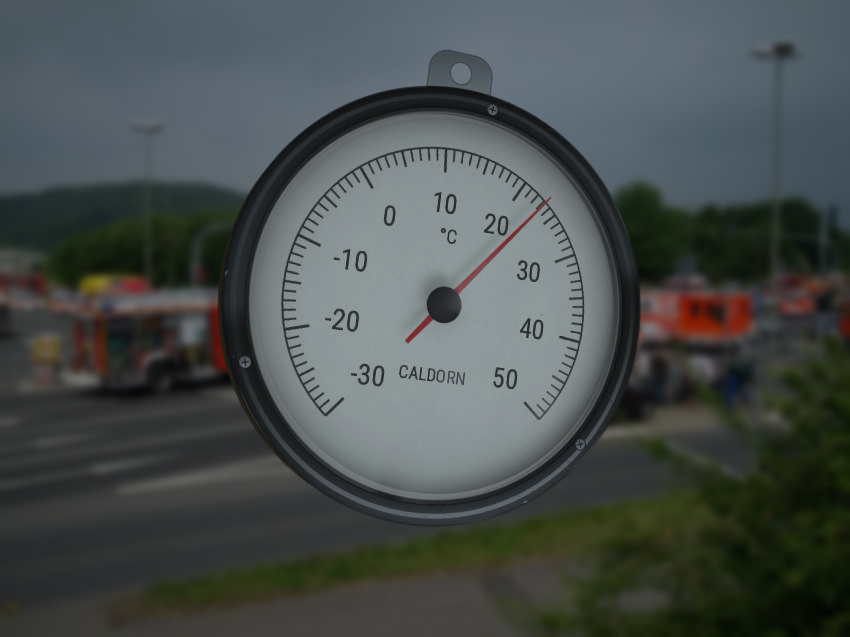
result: 23 °C
